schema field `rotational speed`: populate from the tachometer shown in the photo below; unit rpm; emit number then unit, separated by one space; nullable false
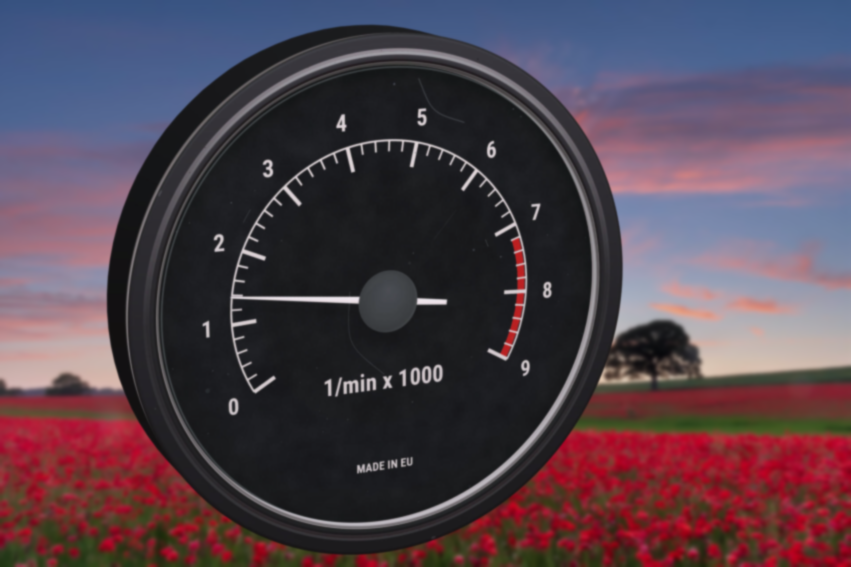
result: 1400 rpm
